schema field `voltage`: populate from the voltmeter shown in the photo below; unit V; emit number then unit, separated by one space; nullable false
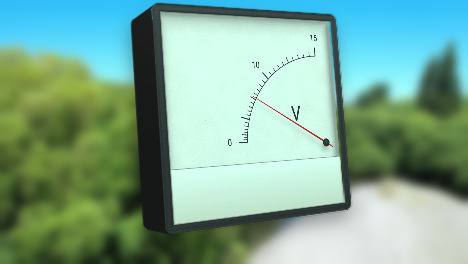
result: 7.5 V
